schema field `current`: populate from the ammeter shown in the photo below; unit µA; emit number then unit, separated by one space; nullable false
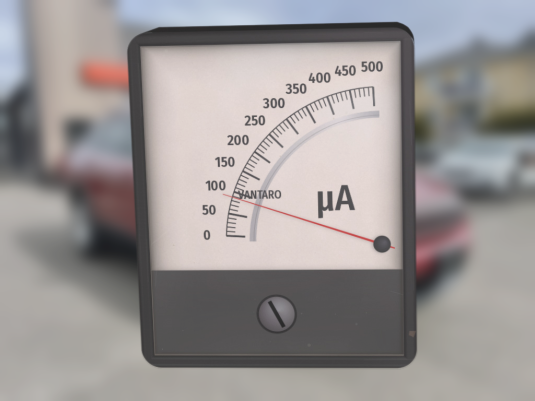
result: 90 µA
